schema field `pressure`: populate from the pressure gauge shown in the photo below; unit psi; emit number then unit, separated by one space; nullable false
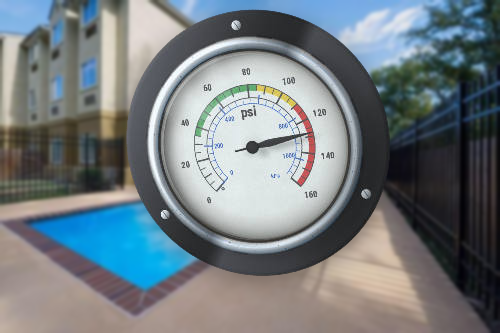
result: 127.5 psi
